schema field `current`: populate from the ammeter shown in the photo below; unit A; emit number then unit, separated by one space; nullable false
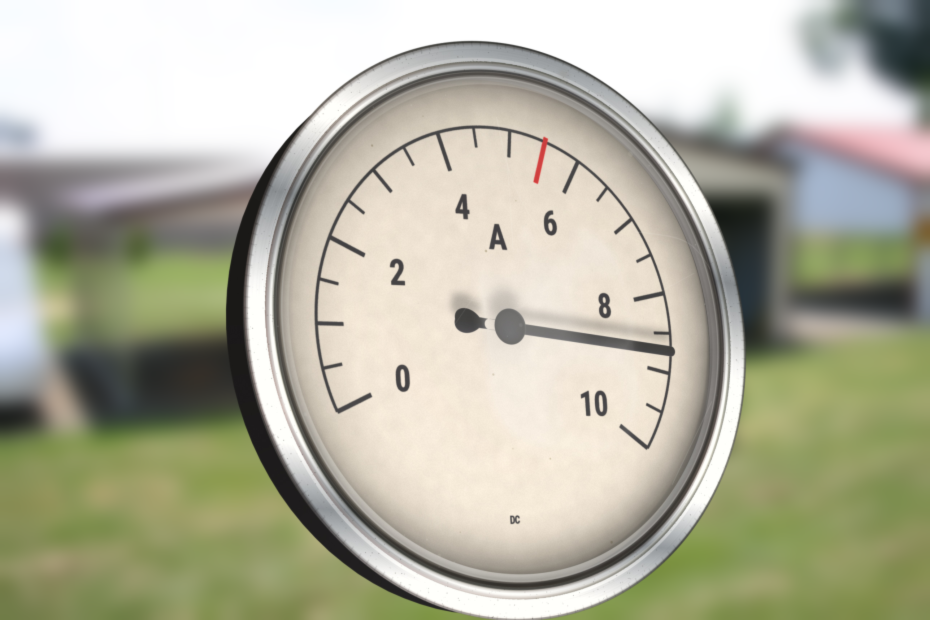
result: 8.75 A
